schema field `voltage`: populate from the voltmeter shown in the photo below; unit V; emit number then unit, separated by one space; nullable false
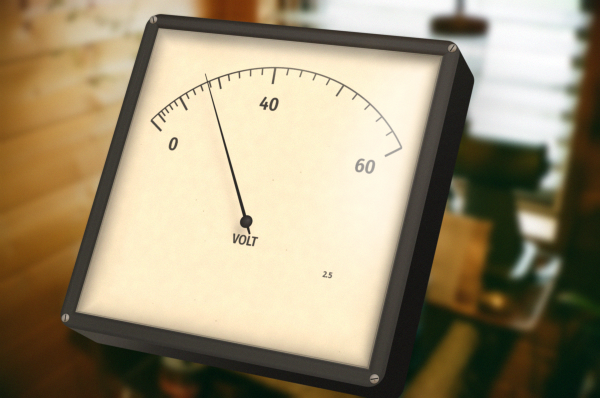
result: 28 V
